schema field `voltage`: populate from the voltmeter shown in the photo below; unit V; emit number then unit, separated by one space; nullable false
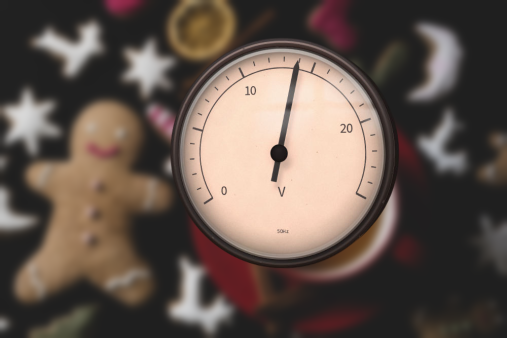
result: 14 V
